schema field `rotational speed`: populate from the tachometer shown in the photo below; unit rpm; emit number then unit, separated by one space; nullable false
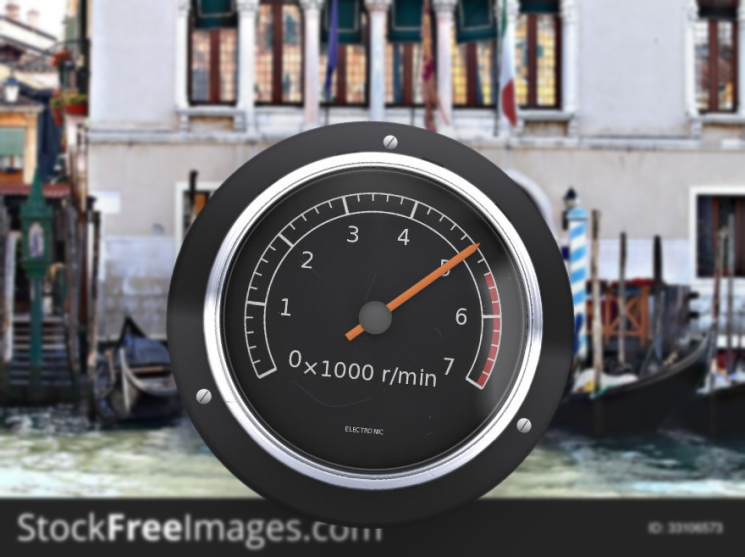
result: 5000 rpm
